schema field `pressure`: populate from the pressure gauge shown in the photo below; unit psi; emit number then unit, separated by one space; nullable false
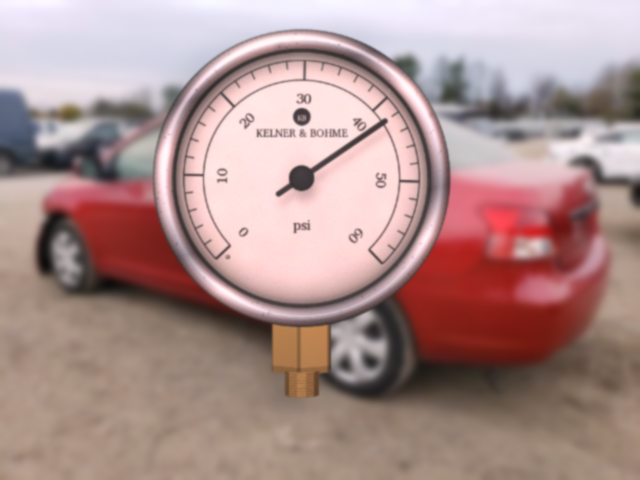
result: 42 psi
